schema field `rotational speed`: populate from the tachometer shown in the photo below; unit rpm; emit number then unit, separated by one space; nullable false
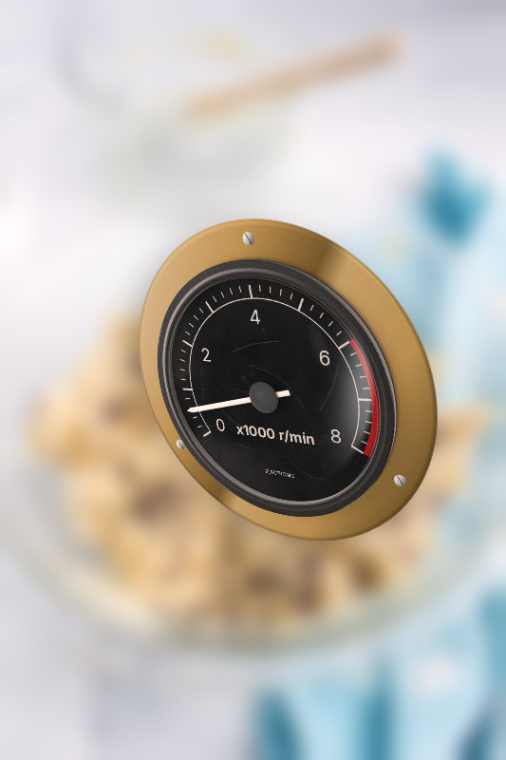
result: 600 rpm
